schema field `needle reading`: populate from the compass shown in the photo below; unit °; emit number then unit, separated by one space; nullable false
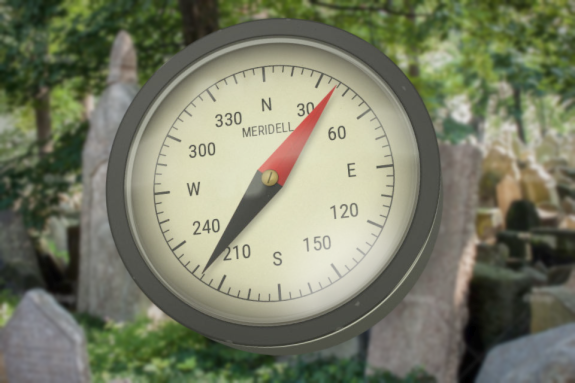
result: 40 °
